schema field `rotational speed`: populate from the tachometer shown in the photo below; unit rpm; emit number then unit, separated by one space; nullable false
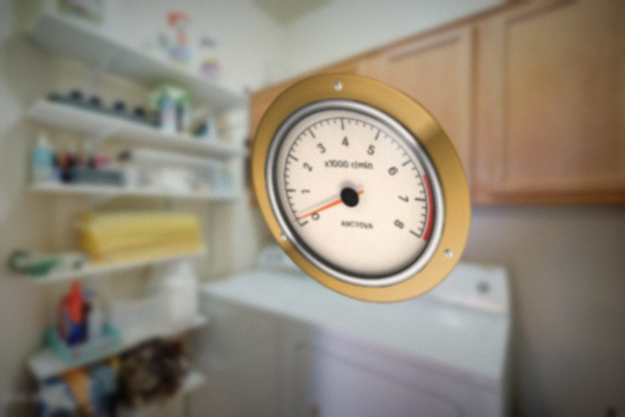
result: 200 rpm
